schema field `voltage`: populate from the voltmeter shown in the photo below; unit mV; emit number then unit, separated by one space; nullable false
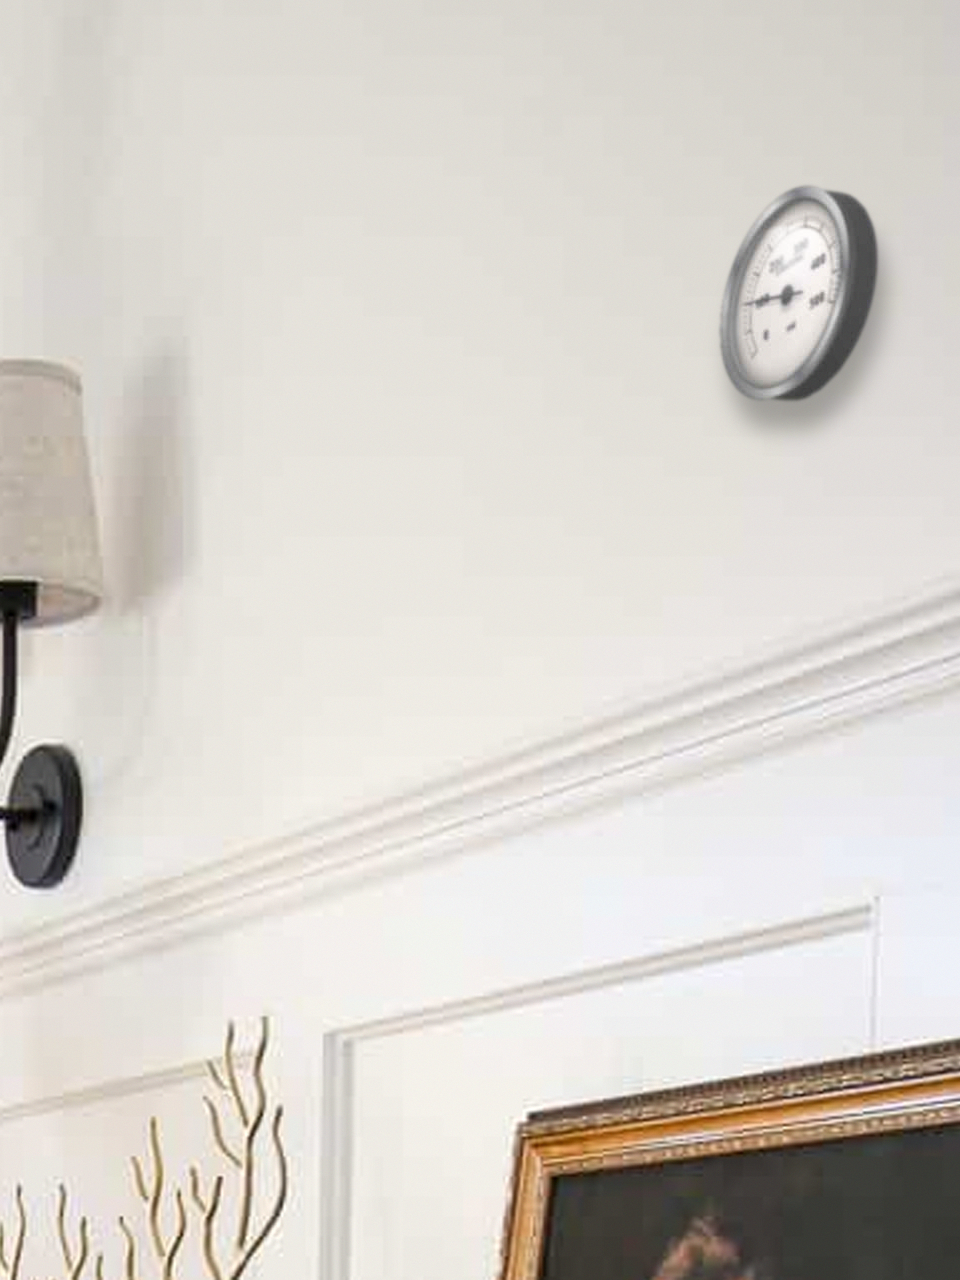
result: 100 mV
